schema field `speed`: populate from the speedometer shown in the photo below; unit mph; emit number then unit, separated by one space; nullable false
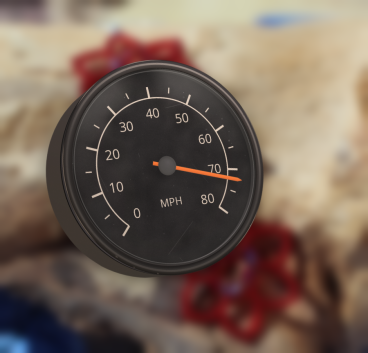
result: 72.5 mph
